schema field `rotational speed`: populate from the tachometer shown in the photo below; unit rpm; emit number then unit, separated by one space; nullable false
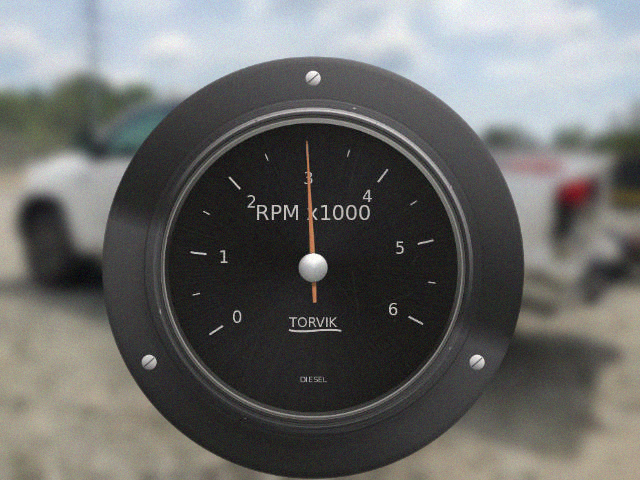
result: 3000 rpm
